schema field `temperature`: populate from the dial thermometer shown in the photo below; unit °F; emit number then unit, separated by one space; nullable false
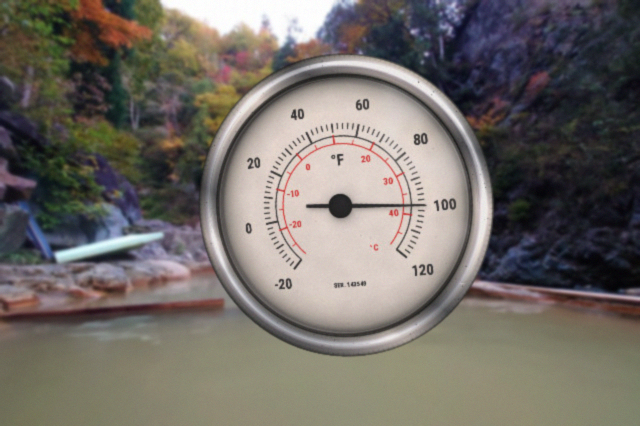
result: 100 °F
